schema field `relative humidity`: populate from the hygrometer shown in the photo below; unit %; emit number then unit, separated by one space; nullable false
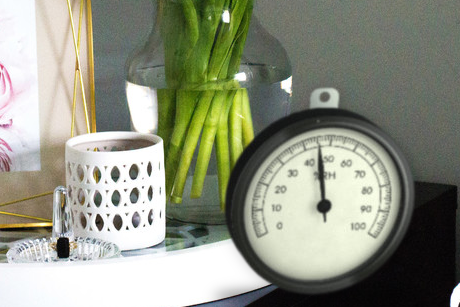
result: 45 %
